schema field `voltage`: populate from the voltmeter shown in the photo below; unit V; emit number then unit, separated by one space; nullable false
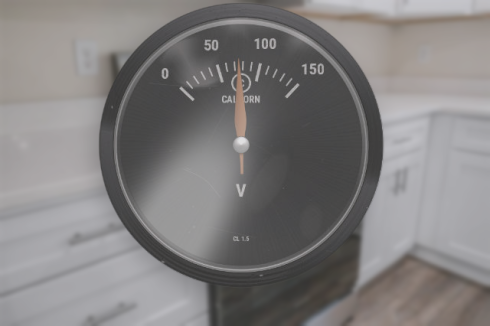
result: 75 V
